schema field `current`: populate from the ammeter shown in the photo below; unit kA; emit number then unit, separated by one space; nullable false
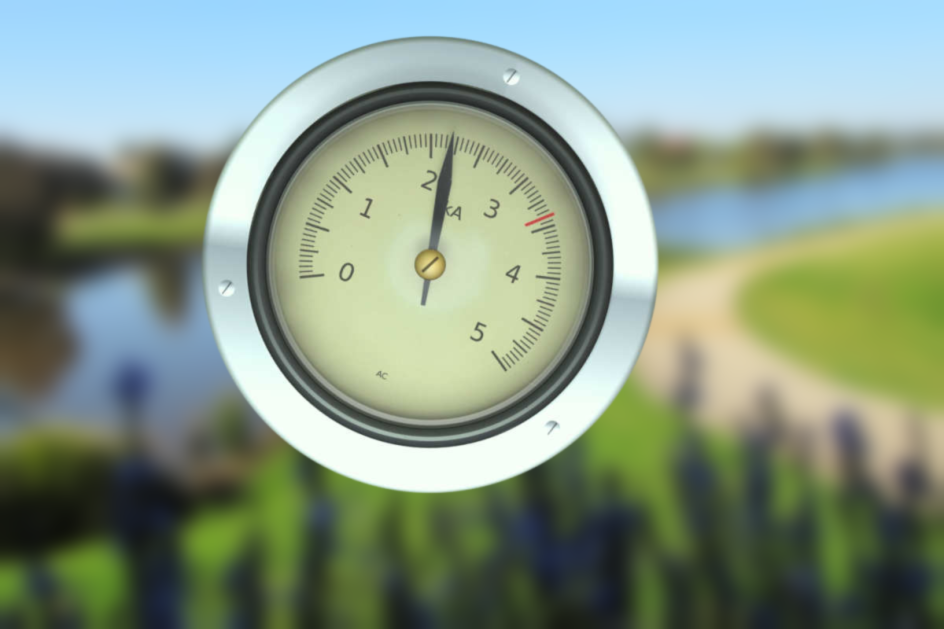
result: 2.2 kA
